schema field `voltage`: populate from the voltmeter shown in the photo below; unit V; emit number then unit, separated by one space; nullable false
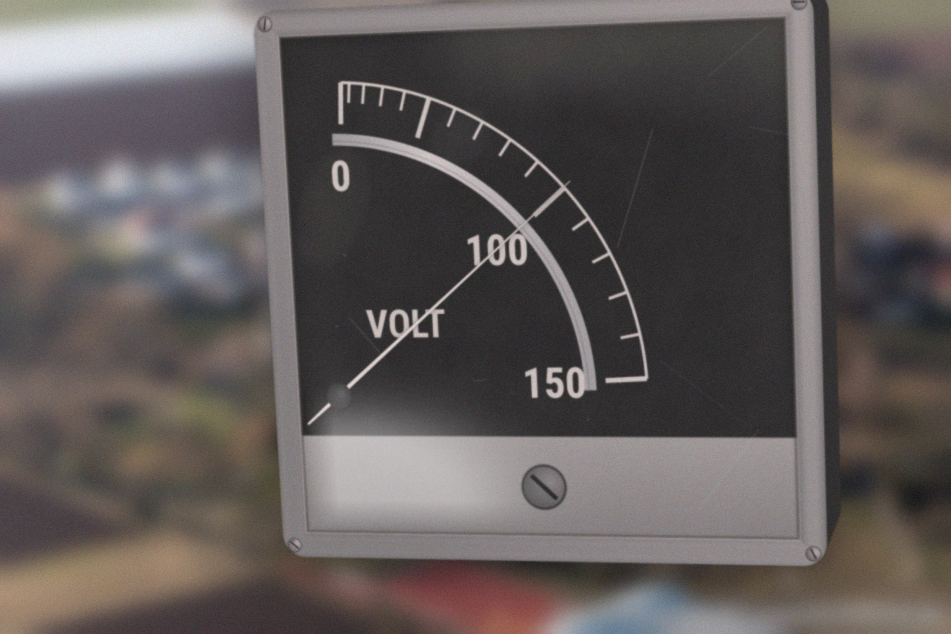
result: 100 V
